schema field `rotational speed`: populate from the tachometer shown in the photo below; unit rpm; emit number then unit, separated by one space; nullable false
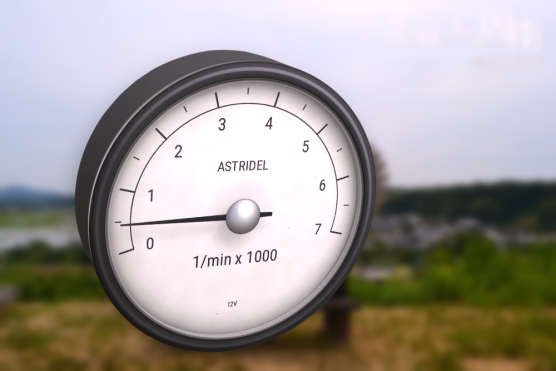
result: 500 rpm
